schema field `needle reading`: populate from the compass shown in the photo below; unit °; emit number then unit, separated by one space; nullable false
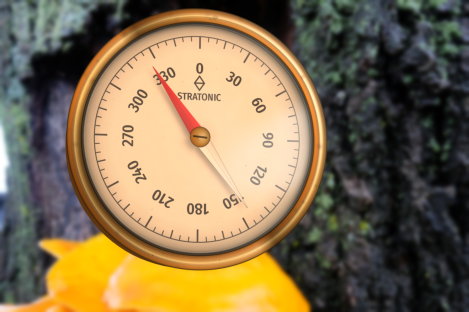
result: 325 °
